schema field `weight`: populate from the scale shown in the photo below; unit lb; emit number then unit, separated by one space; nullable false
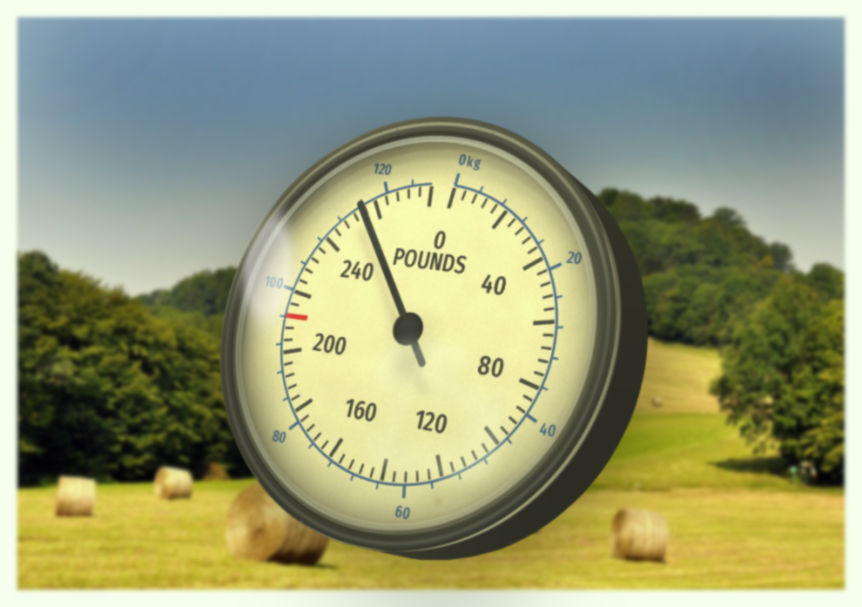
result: 256 lb
